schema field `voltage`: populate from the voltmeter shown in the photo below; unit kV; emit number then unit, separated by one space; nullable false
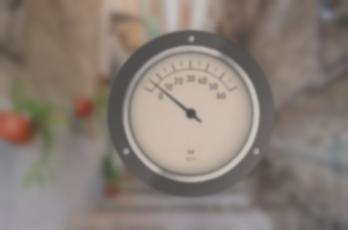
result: 5 kV
